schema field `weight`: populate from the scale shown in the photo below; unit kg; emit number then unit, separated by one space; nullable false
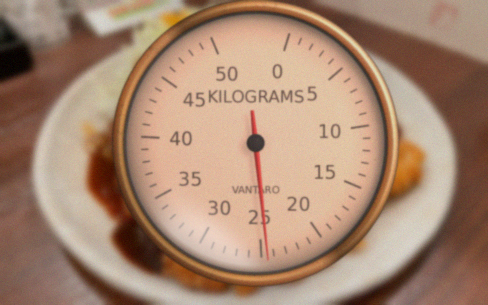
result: 24.5 kg
